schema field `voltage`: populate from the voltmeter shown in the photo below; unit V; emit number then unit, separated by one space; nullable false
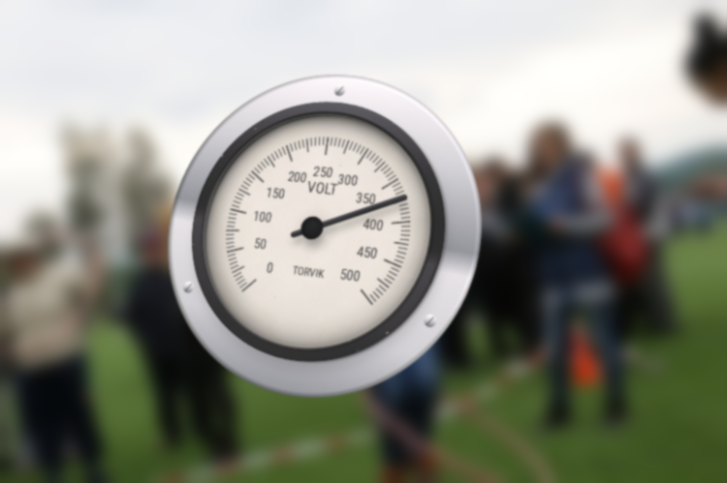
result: 375 V
